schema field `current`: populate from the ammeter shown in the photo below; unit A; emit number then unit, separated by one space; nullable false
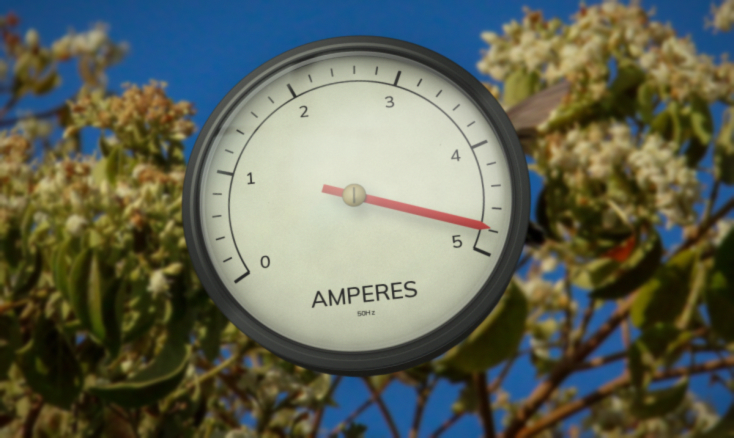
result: 4.8 A
